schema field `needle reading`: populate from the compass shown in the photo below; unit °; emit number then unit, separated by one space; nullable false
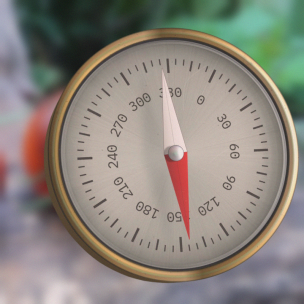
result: 145 °
